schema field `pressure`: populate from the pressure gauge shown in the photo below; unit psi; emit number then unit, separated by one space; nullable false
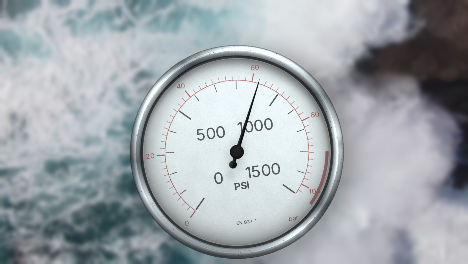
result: 900 psi
